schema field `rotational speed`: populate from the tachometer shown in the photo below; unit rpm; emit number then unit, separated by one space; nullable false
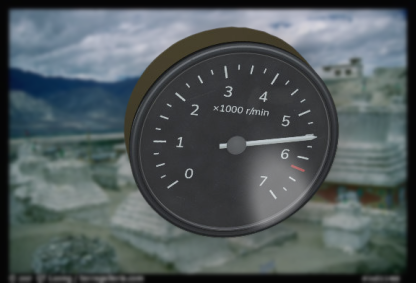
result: 5500 rpm
